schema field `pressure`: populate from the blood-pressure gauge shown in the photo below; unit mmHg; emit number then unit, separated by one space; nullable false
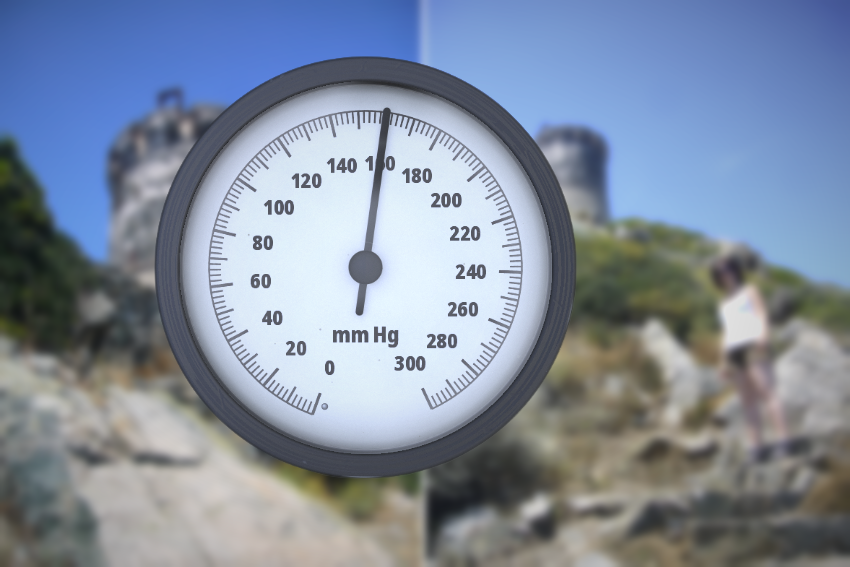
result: 160 mmHg
